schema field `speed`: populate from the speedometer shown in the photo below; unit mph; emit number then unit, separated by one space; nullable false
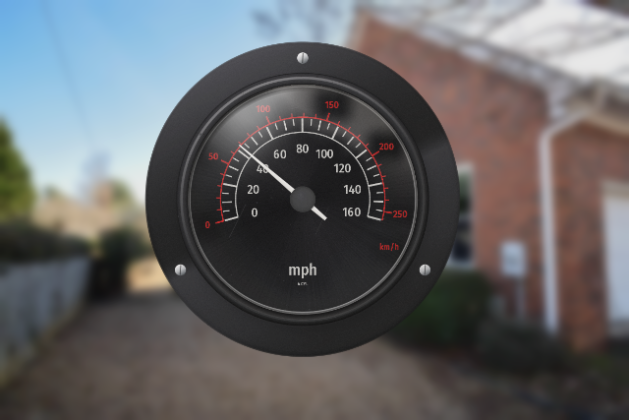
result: 42.5 mph
